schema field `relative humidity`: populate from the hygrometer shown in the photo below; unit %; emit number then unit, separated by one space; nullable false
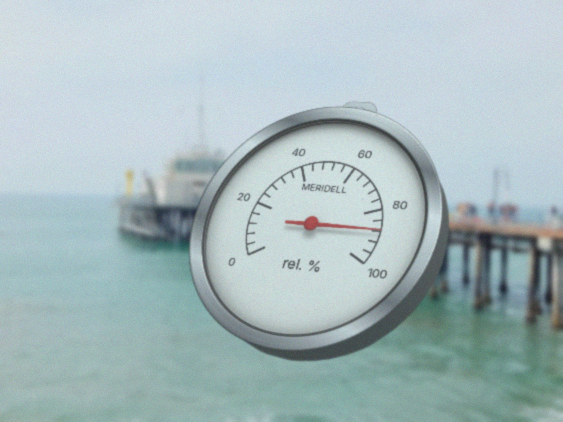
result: 88 %
